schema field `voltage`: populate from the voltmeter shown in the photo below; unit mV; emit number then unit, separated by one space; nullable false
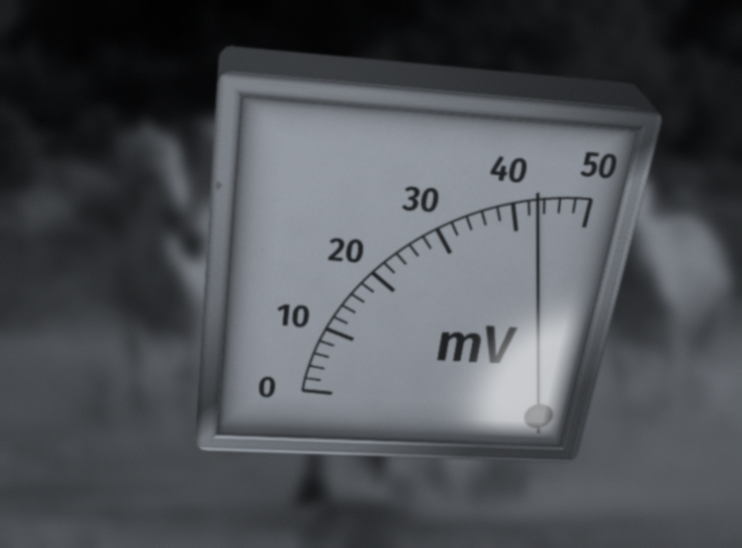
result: 43 mV
